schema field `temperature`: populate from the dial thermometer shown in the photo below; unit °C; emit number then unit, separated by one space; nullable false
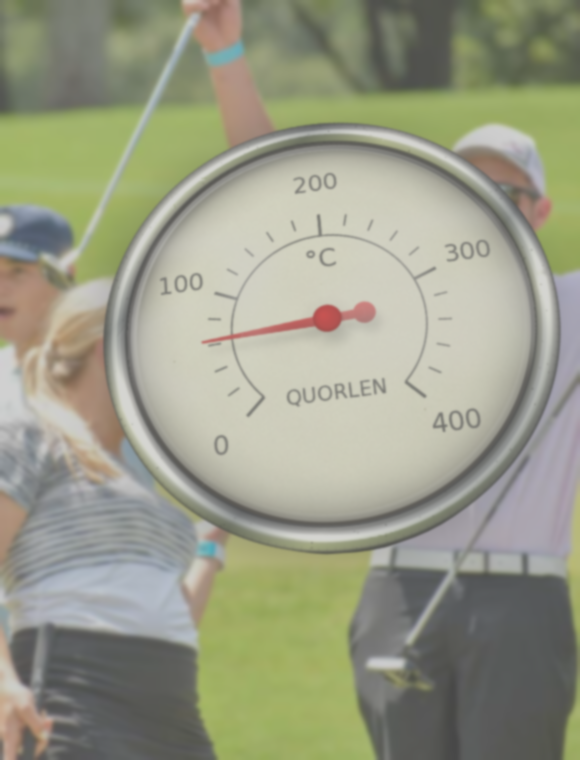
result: 60 °C
